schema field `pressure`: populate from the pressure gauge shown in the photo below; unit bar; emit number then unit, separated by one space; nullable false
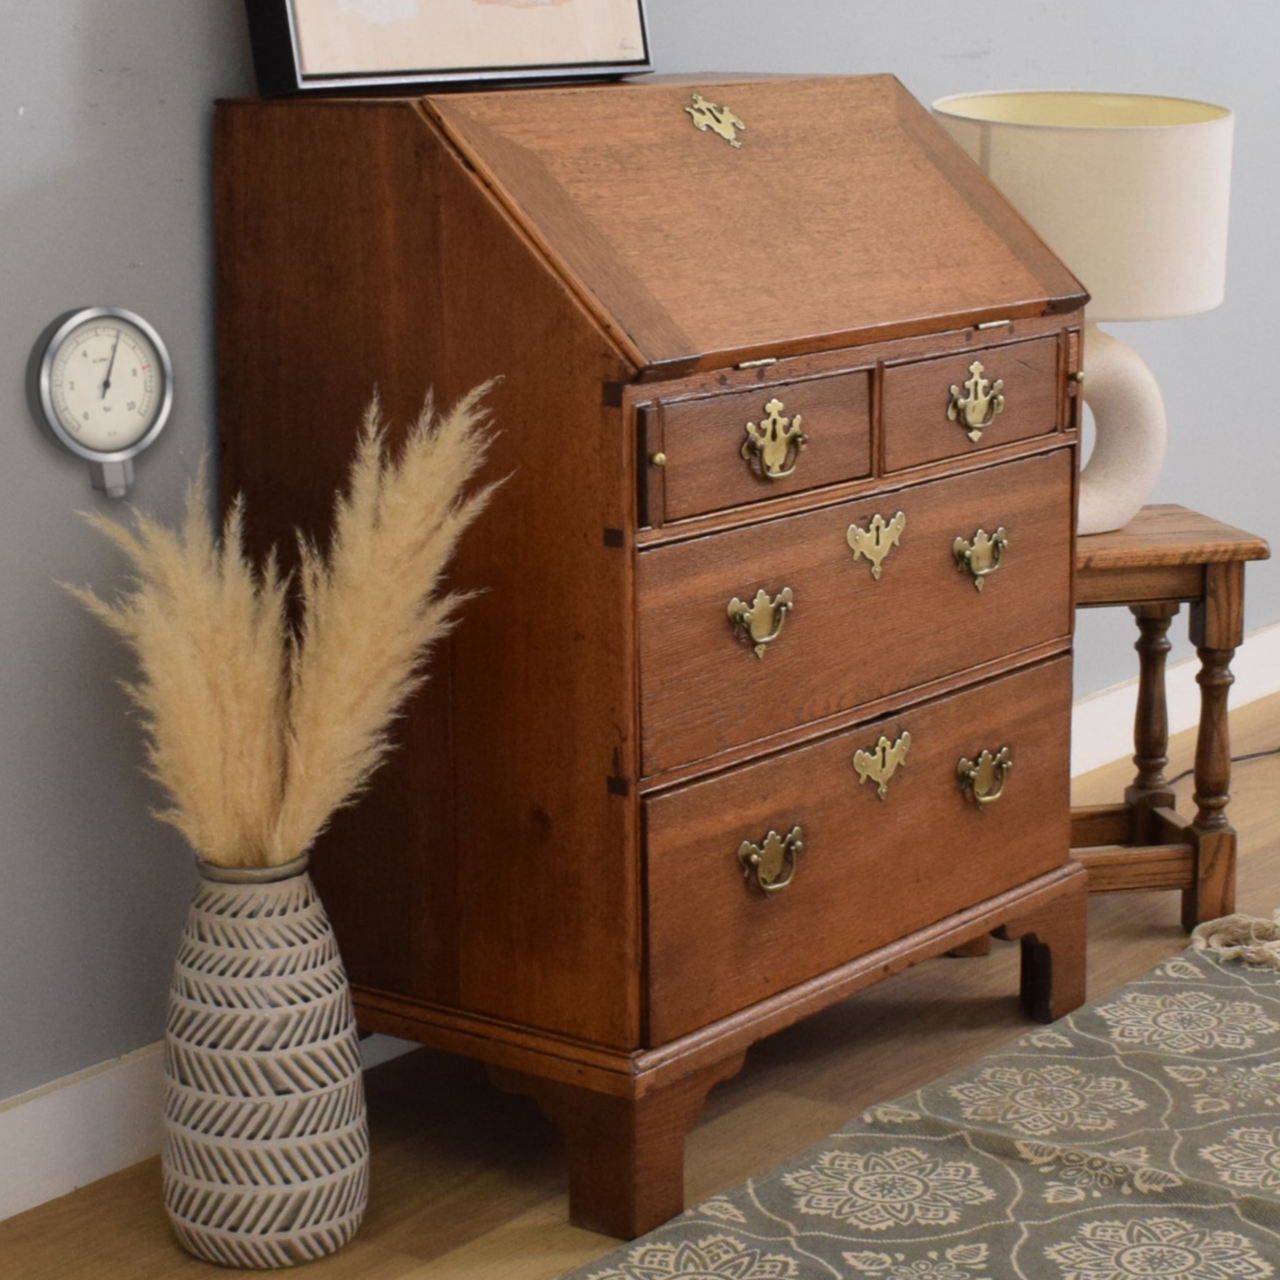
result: 6 bar
